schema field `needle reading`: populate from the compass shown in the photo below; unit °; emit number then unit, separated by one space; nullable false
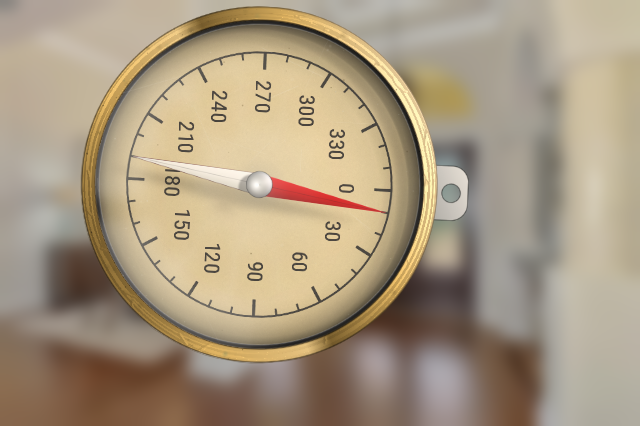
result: 10 °
